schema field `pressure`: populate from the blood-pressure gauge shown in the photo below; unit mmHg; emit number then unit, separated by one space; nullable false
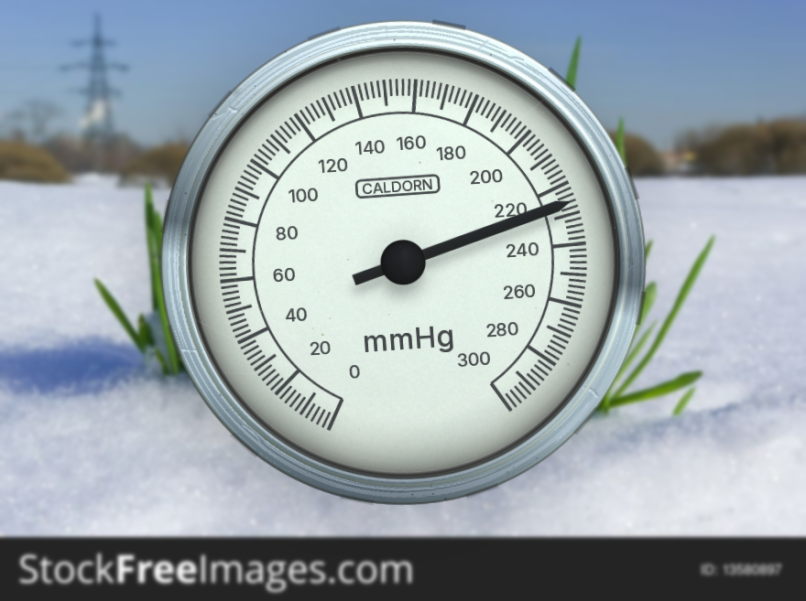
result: 226 mmHg
